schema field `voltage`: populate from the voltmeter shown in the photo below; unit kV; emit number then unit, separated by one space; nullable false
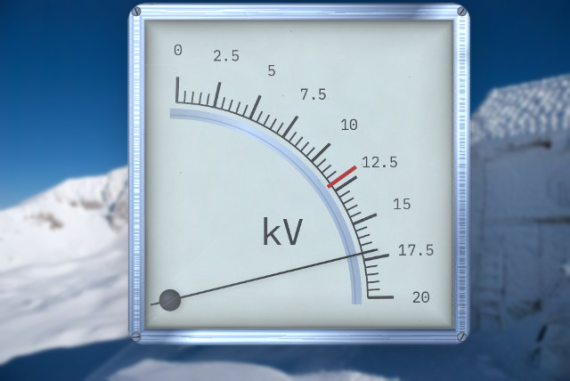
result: 17 kV
